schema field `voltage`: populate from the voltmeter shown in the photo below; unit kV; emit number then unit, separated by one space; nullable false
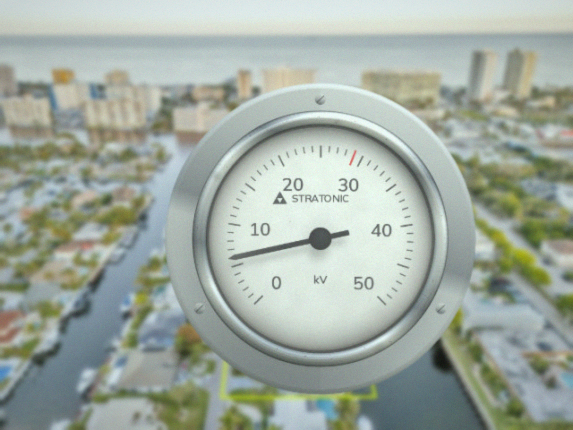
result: 6 kV
